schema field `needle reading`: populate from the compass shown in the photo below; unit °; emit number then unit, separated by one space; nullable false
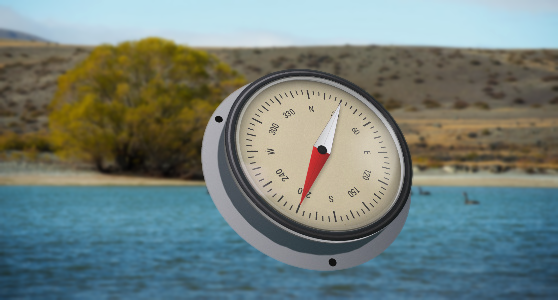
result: 210 °
